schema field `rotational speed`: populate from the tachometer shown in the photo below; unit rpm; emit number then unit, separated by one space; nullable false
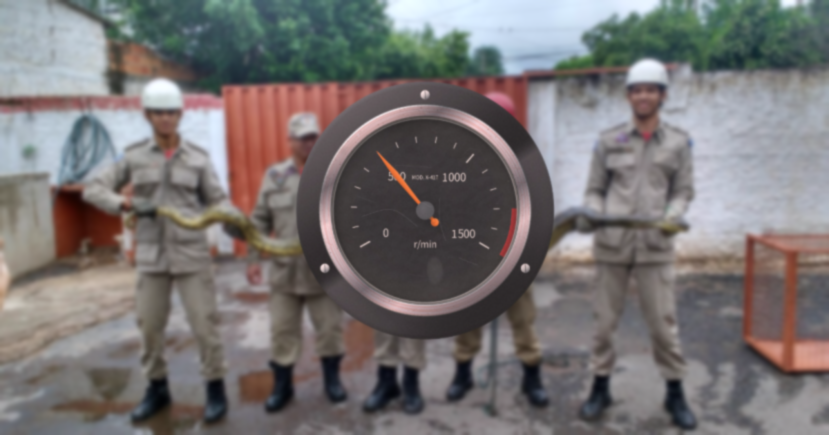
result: 500 rpm
